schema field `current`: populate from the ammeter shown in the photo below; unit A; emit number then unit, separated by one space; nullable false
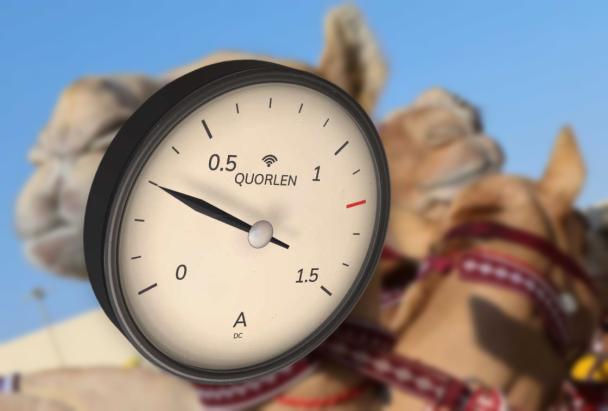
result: 0.3 A
